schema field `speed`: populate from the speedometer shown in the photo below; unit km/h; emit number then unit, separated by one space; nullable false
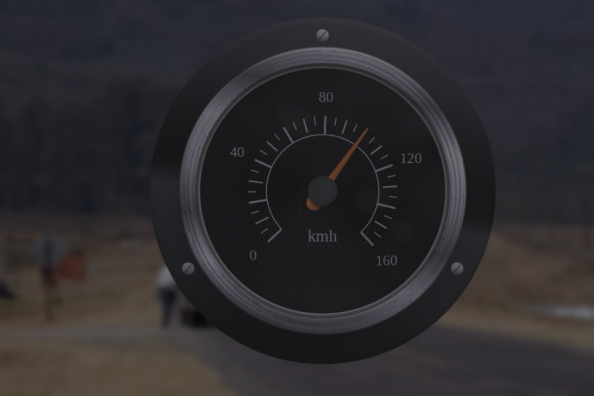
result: 100 km/h
